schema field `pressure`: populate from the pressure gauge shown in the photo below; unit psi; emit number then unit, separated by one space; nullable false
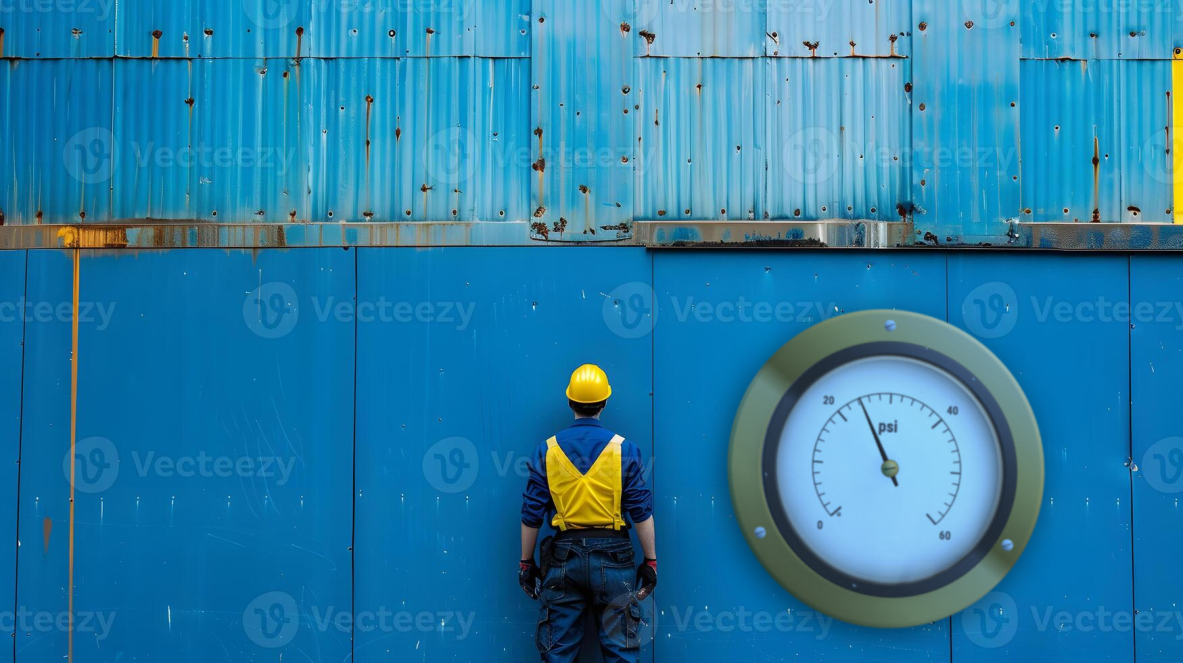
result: 24 psi
